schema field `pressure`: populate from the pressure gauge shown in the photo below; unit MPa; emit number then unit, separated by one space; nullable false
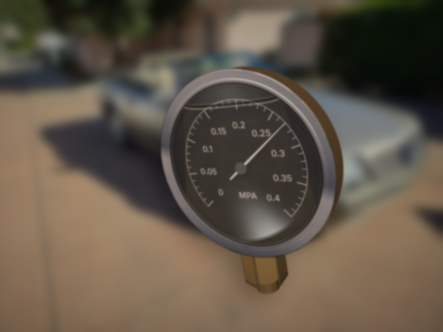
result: 0.27 MPa
